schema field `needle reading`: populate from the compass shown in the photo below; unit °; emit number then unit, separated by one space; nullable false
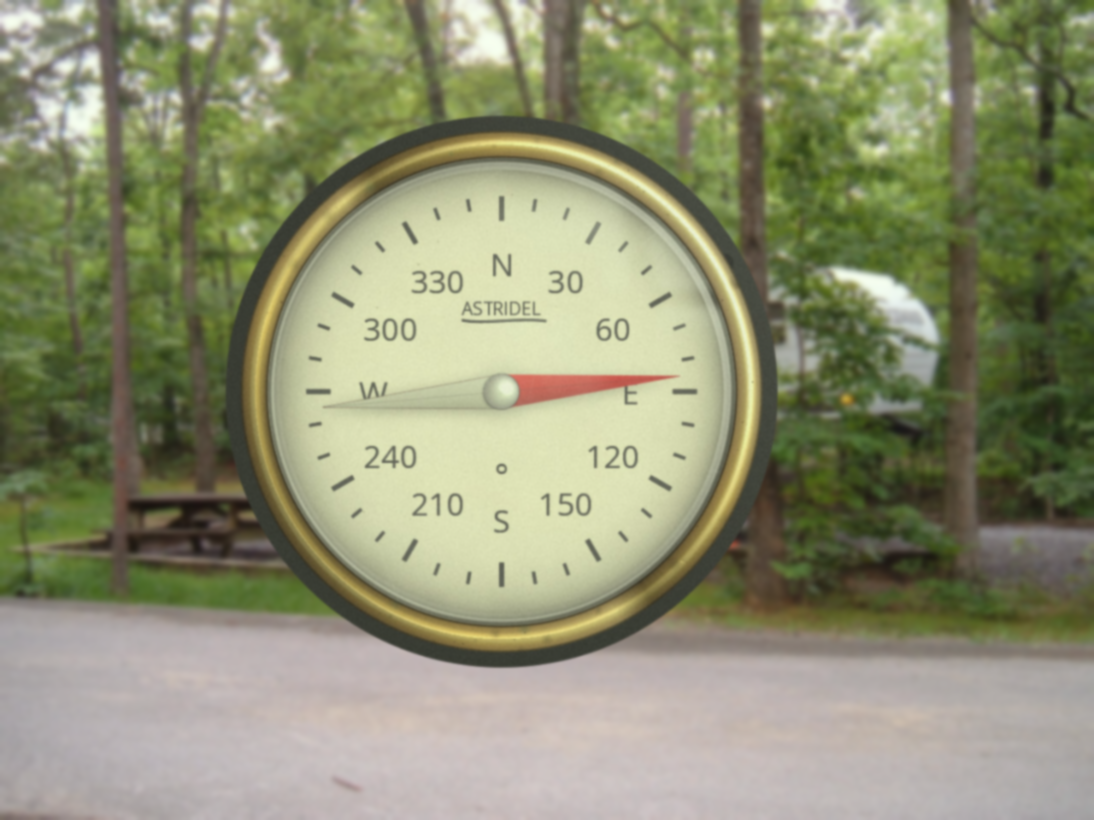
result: 85 °
